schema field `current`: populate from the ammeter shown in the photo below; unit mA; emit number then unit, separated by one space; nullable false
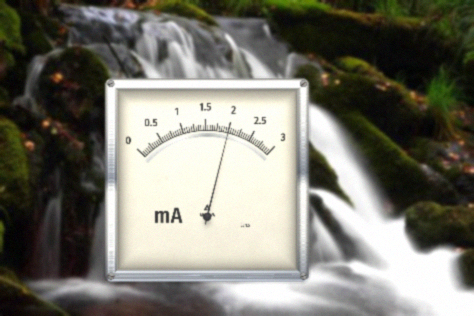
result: 2 mA
